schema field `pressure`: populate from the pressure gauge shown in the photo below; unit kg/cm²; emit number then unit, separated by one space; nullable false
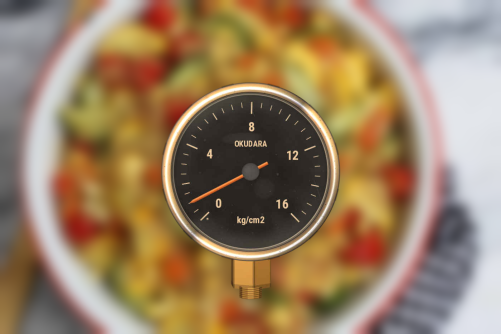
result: 1 kg/cm²
